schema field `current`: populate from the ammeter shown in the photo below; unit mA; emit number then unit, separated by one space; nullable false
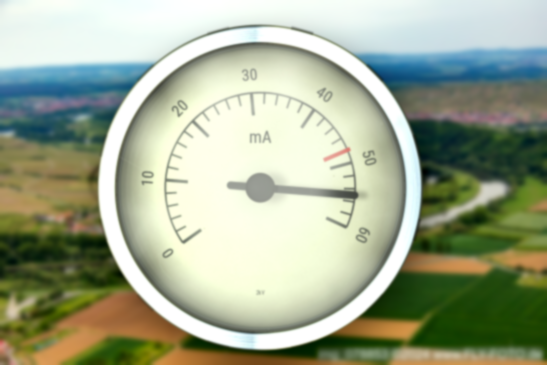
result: 55 mA
